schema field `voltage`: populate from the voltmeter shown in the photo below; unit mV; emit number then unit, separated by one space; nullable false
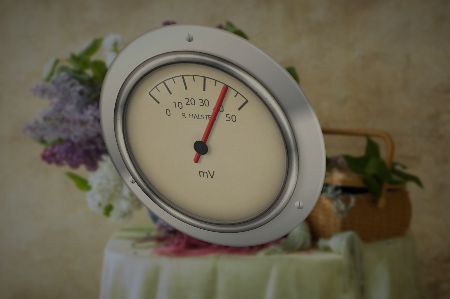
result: 40 mV
